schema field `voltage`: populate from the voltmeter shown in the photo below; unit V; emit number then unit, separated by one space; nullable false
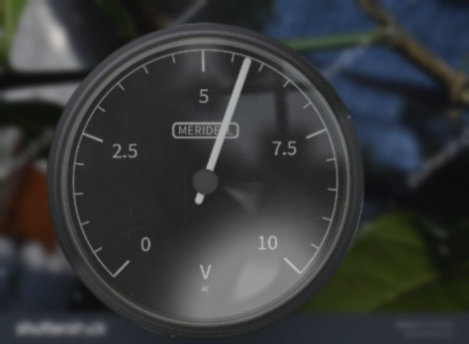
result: 5.75 V
